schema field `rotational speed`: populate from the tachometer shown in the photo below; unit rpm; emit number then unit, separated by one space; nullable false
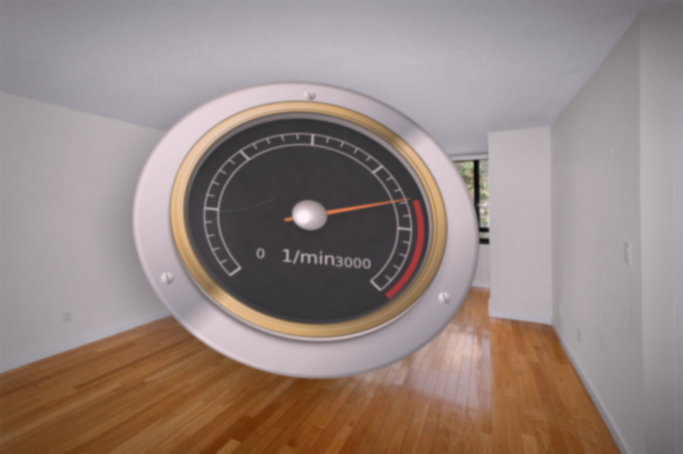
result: 2300 rpm
